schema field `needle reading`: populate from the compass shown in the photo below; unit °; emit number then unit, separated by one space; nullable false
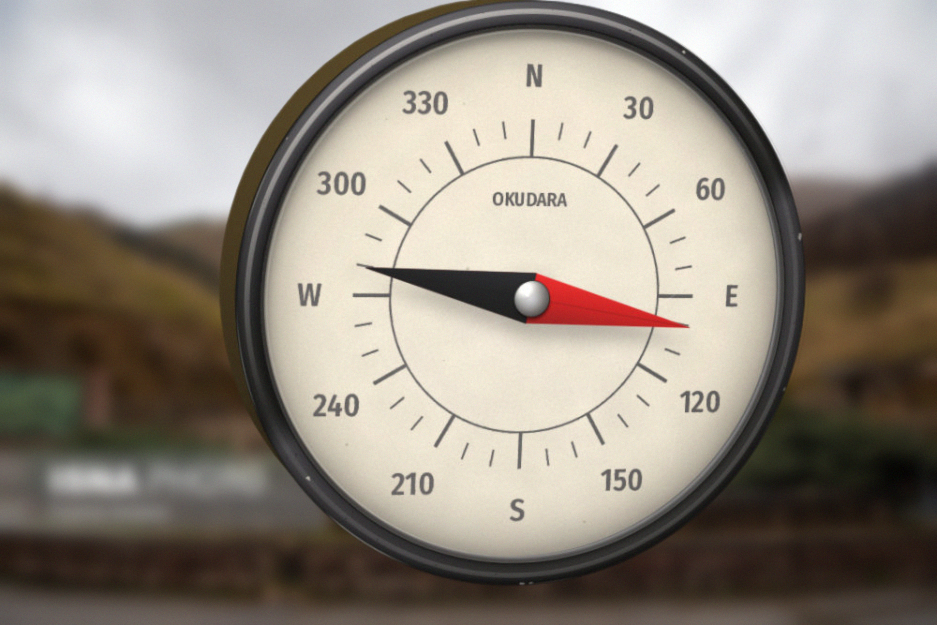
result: 100 °
